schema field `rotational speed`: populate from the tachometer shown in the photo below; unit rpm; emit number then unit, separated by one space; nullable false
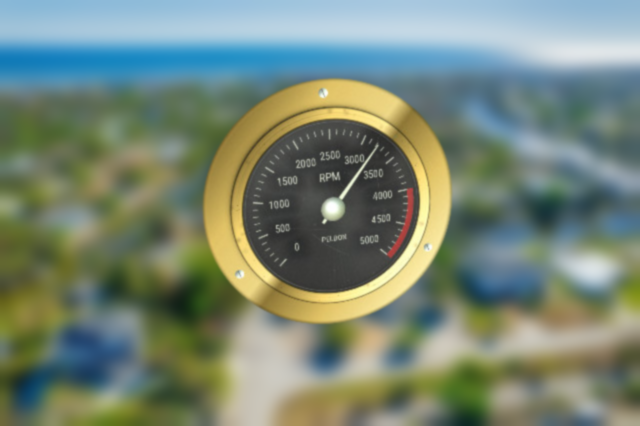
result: 3200 rpm
